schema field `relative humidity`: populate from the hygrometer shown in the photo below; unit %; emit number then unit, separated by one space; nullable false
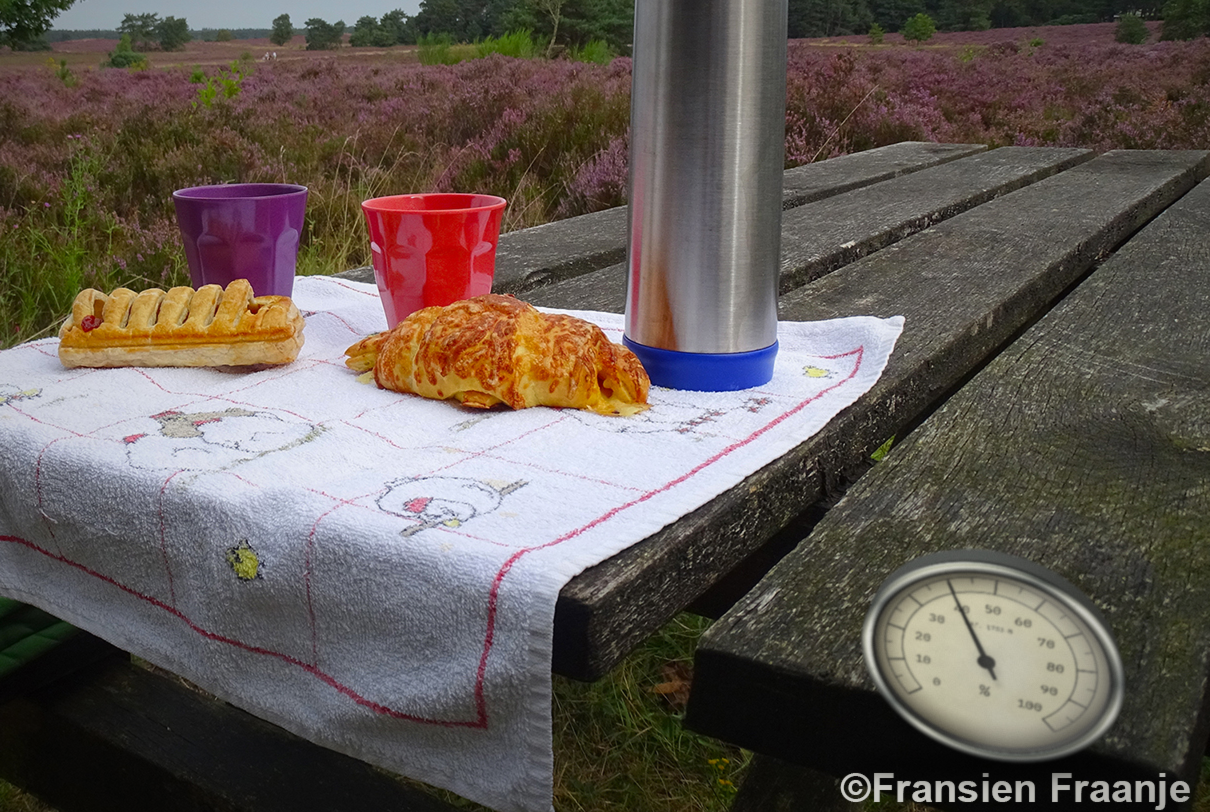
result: 40 %
